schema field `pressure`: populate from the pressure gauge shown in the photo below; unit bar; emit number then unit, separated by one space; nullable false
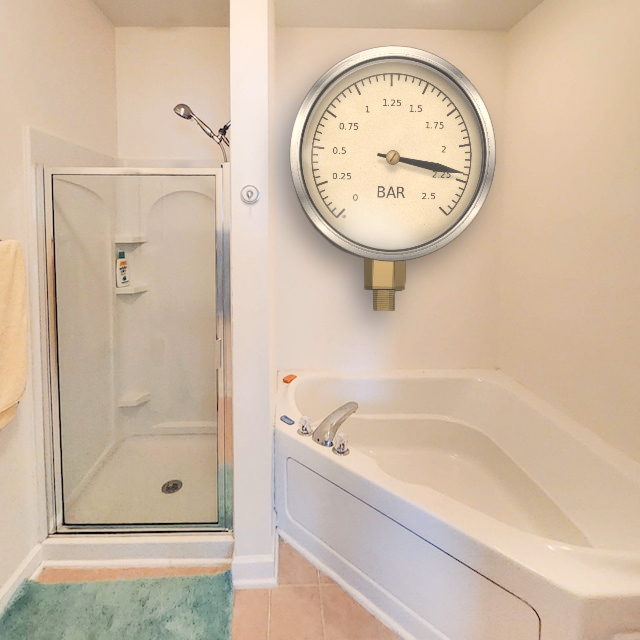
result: 2.2 bar
